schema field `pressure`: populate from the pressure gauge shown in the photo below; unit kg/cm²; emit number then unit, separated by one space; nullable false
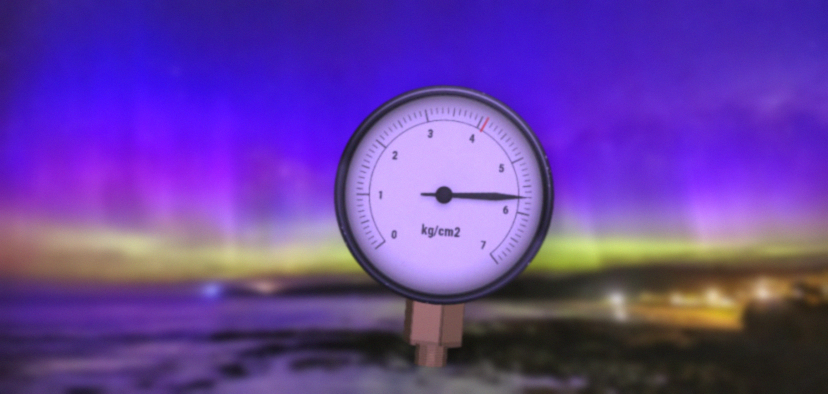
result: 5.7 kg/cm²
